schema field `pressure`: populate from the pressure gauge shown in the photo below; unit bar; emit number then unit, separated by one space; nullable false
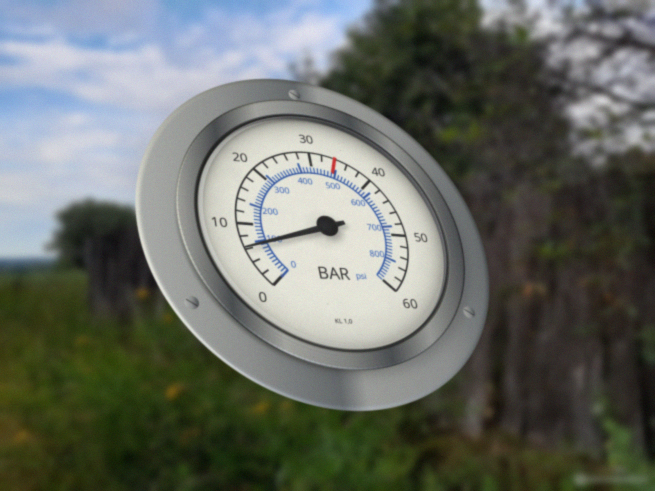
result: 6 bar
